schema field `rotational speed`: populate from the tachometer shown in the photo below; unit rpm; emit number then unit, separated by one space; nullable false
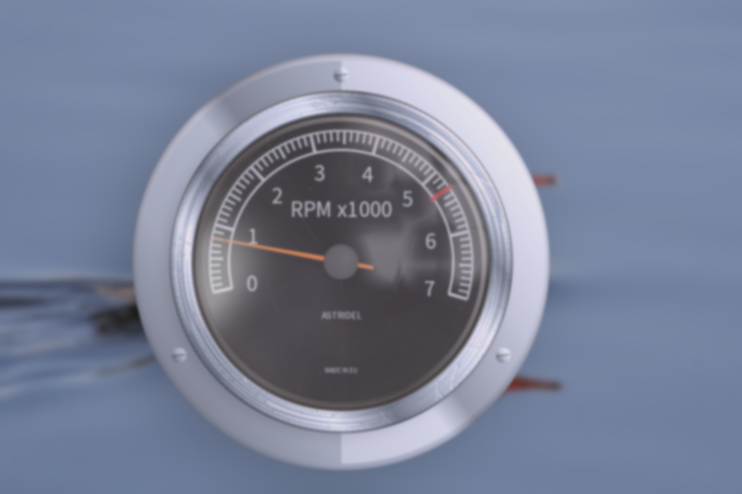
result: 800 rpm
